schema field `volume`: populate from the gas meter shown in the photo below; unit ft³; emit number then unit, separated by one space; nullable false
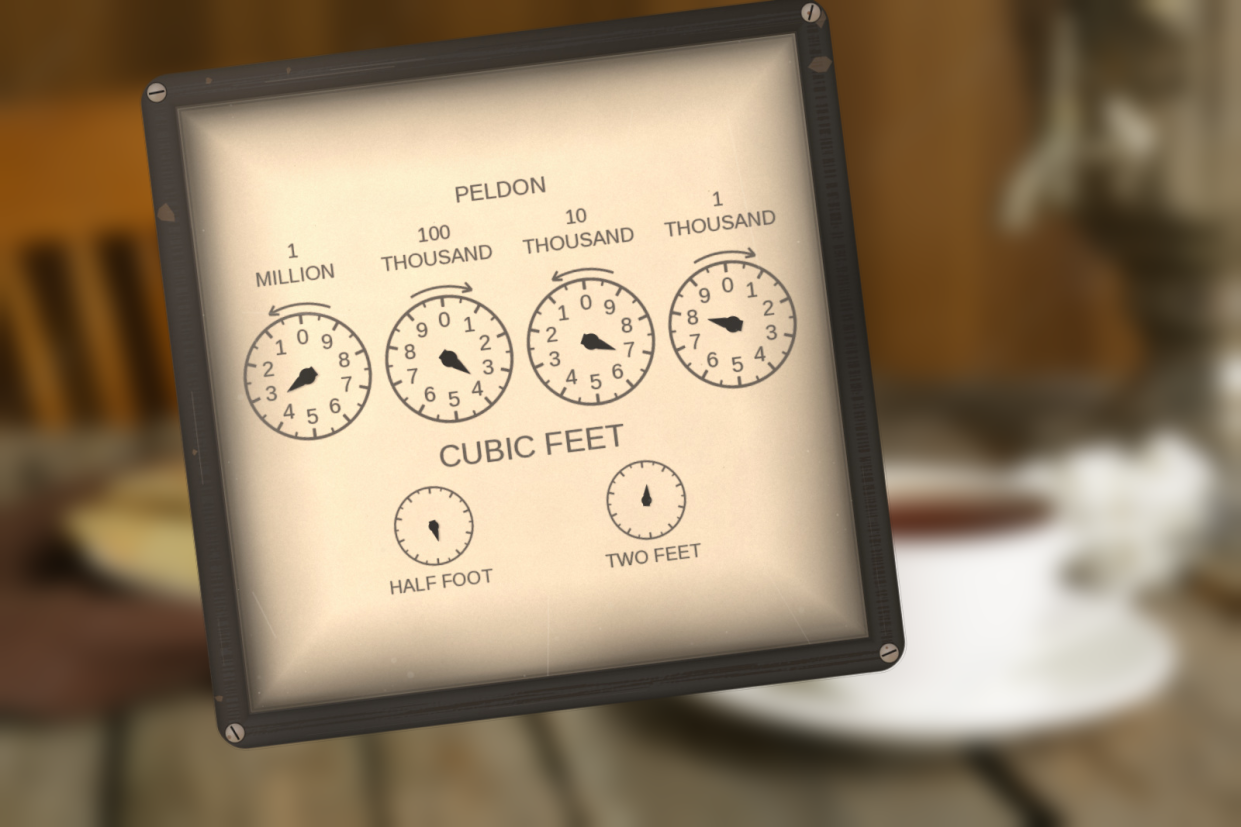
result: 336800 ft³
